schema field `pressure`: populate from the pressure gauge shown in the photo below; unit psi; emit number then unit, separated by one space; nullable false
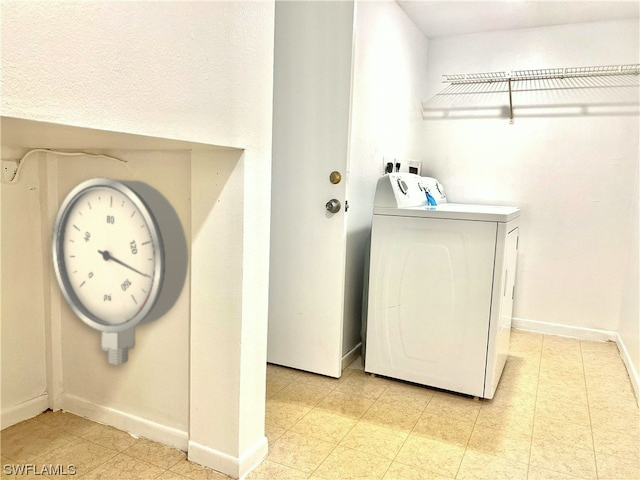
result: 140 psi
